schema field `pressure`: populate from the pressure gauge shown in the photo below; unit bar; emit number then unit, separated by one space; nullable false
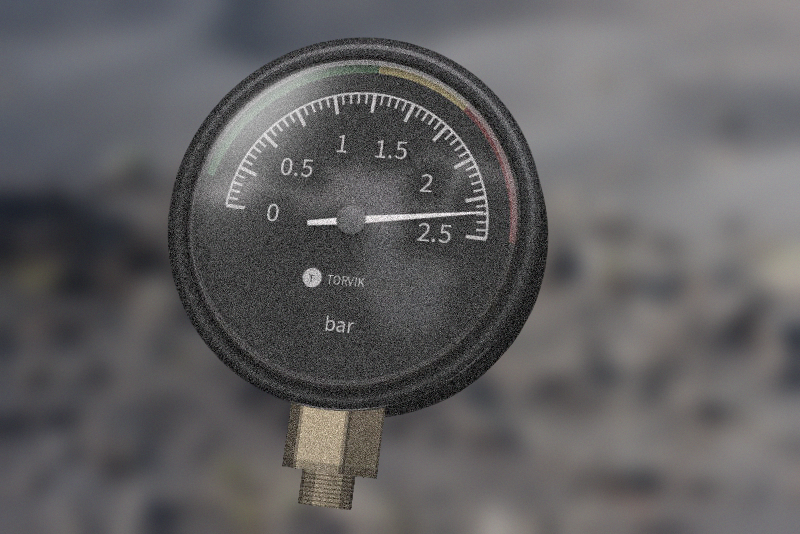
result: 2.35 bar
